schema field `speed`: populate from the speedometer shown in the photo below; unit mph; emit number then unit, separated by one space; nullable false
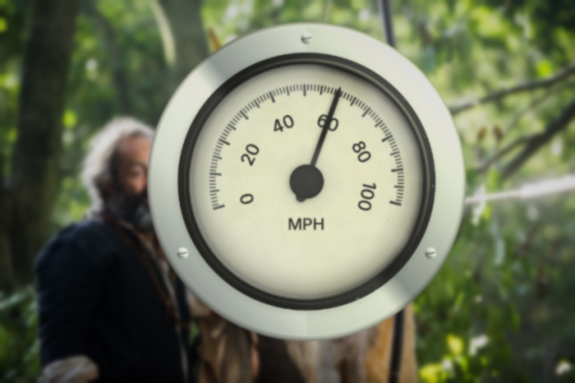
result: 60 mph
